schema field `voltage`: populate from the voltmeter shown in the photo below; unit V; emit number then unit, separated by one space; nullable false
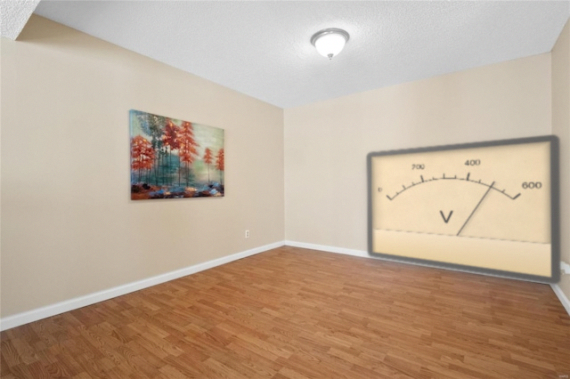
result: 500 V
